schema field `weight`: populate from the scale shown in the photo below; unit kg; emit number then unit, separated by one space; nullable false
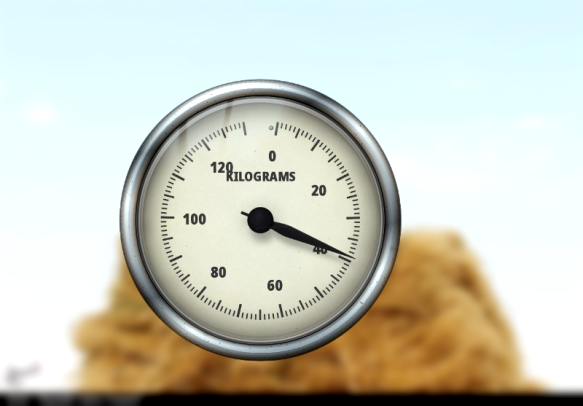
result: 39 kg
